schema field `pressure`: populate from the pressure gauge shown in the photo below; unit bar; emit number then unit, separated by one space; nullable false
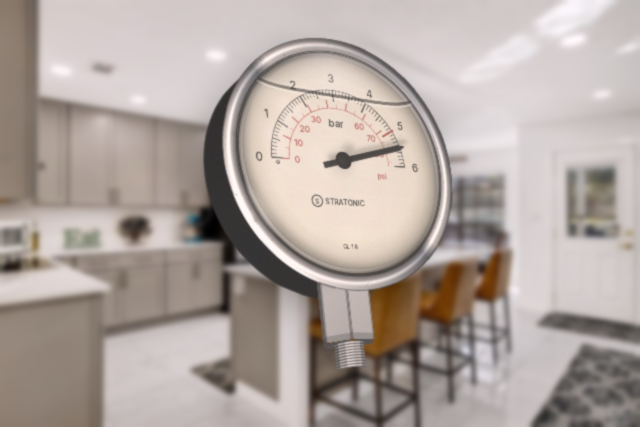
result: 5.5 bar
